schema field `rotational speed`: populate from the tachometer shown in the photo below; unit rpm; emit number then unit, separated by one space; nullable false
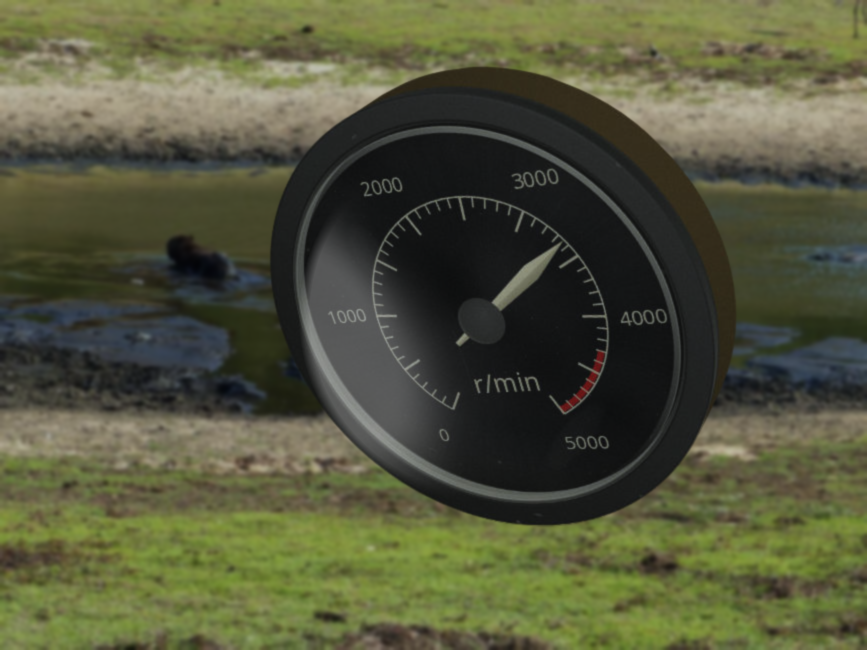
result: 3350 rpm
